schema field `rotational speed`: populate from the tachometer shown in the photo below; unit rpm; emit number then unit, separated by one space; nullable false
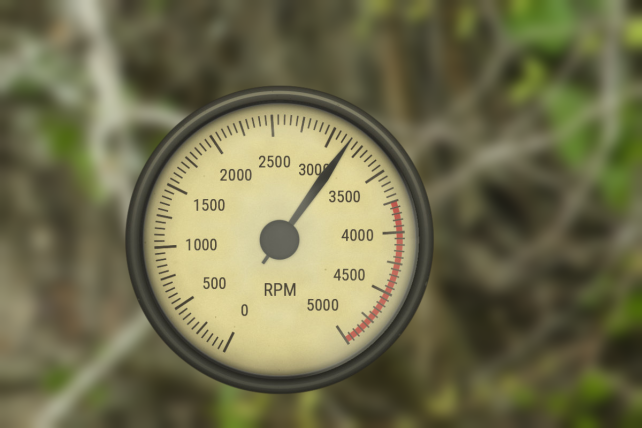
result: 3150 rpm
